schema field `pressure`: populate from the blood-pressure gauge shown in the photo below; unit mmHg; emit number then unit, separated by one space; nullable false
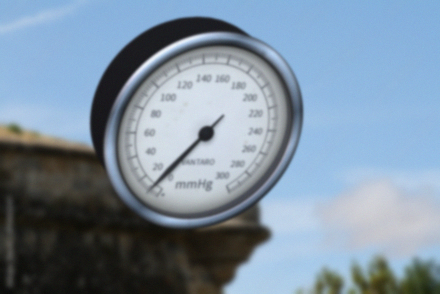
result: 10 mmHg
